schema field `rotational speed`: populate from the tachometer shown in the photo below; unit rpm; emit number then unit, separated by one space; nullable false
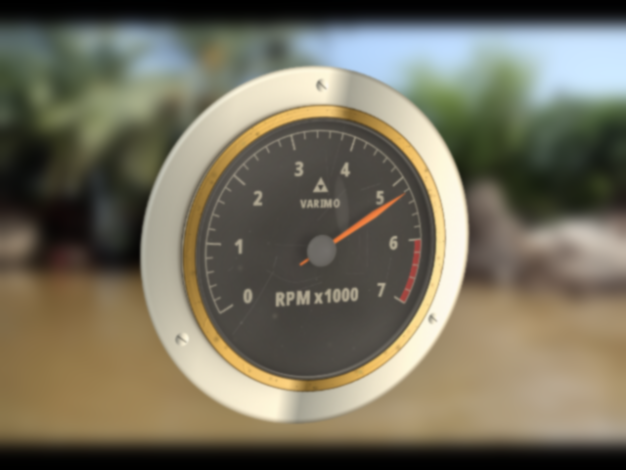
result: 5200 rpm
